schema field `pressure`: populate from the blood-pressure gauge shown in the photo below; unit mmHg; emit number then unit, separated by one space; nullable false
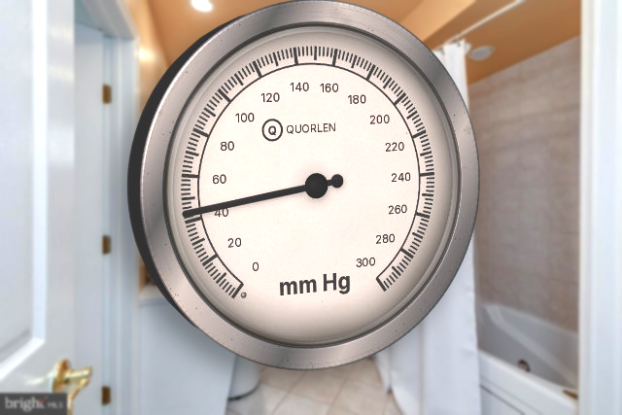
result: 44 mmHg
